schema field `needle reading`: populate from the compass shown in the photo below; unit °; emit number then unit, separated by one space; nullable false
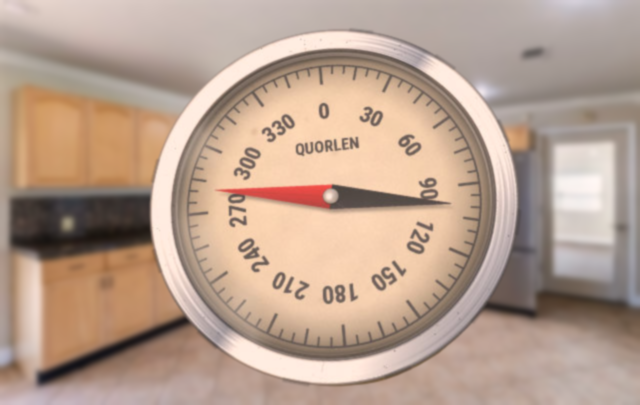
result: 280 °
